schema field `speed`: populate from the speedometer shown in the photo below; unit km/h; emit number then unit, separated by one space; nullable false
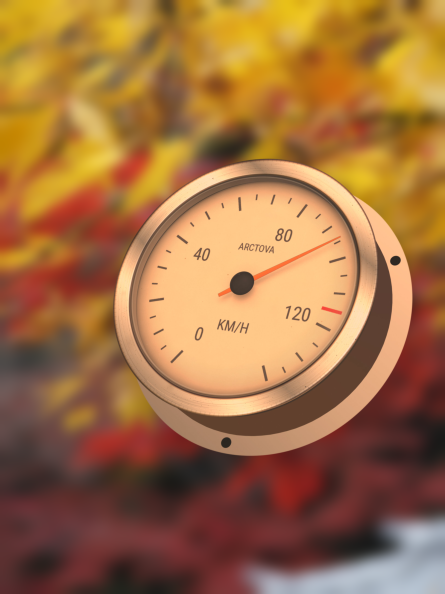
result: 95 km/h
